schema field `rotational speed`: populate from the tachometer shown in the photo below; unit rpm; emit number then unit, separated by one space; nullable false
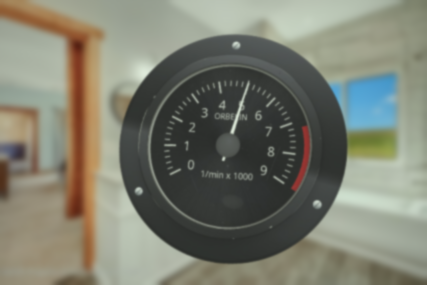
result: 5000 rpm
